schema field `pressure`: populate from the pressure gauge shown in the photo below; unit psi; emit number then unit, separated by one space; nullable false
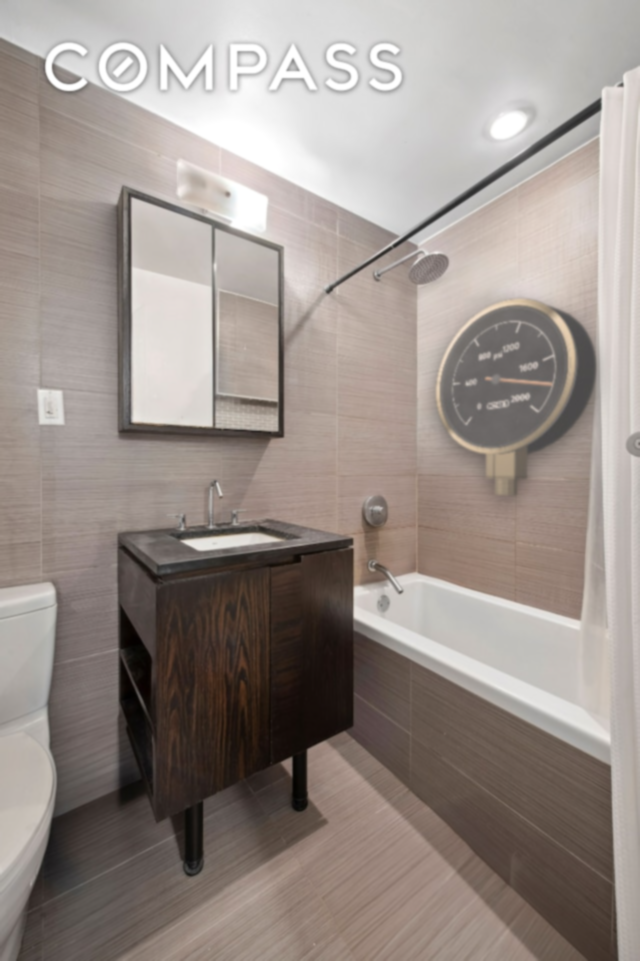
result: 1800 psi
